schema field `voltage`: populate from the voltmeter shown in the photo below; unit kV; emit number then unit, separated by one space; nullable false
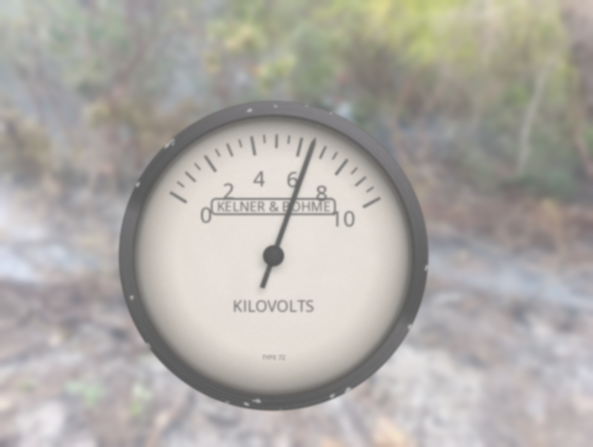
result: 6.5 kV
